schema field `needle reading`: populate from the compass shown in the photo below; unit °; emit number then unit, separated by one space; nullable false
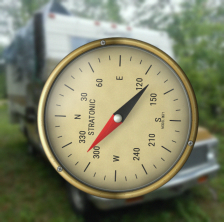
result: 310 °
